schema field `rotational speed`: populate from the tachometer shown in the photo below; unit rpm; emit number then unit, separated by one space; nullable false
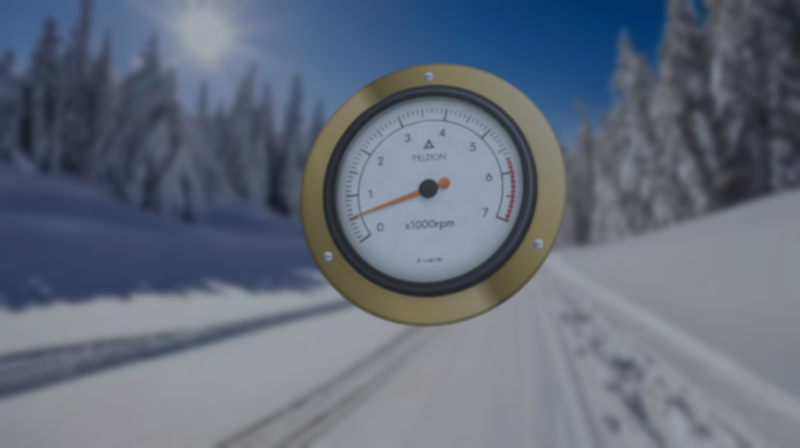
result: 500 rpm
